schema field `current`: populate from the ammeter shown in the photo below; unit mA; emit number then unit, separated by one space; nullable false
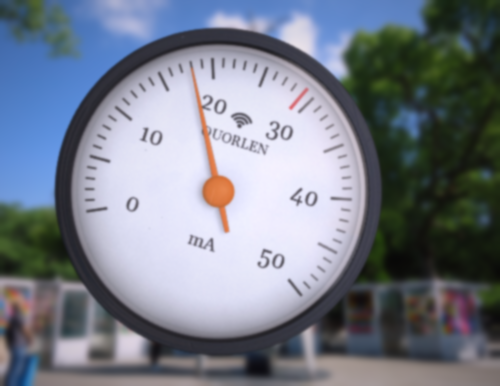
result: 18 mA
